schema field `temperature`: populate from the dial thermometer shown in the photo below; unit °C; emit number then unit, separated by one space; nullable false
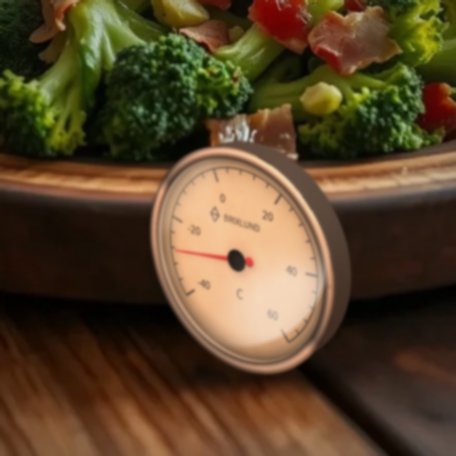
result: -28 °C
